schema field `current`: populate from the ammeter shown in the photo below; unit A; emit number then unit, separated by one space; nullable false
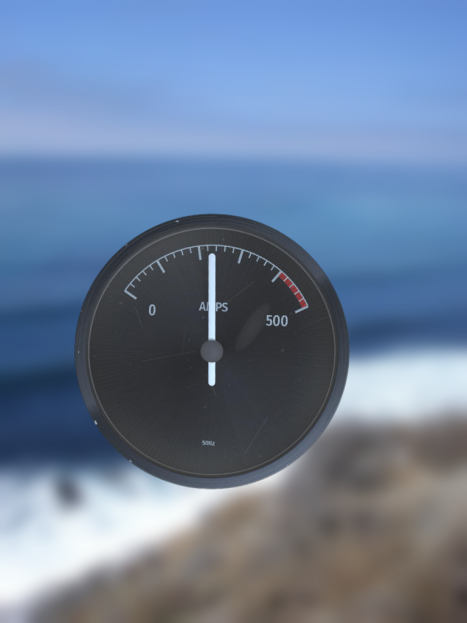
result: 230 A
